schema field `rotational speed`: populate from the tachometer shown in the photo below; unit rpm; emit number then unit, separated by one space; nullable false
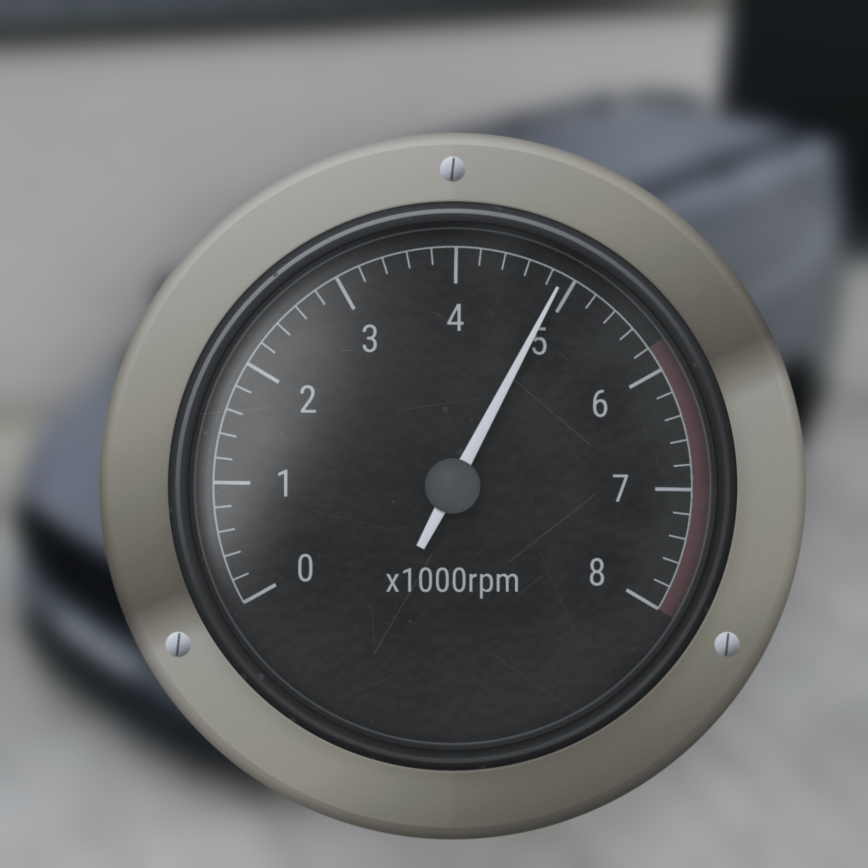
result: 4900 rpm
